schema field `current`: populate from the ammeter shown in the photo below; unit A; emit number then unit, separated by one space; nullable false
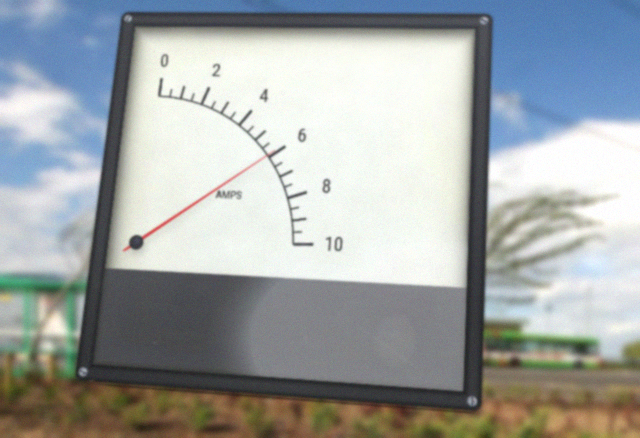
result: 6 A
